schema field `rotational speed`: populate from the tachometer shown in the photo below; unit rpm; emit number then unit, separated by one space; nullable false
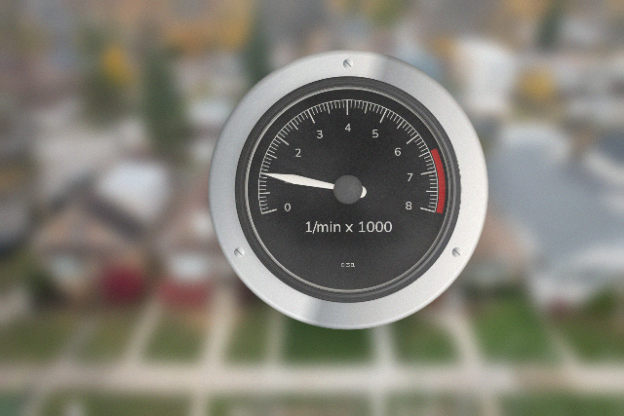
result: 1000 rpm
